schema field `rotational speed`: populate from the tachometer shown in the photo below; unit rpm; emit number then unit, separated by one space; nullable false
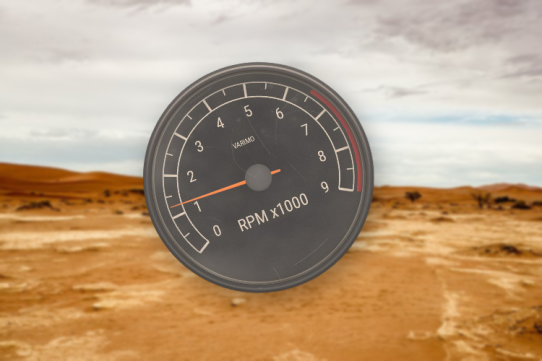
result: 1250 rpm
